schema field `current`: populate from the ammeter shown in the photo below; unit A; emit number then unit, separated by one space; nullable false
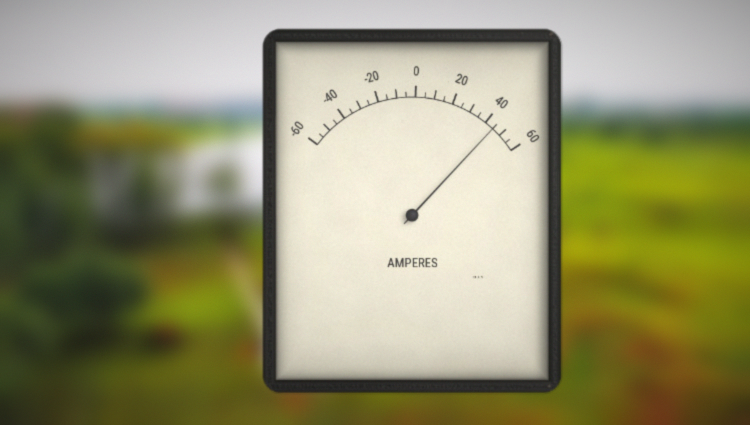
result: 45 A
